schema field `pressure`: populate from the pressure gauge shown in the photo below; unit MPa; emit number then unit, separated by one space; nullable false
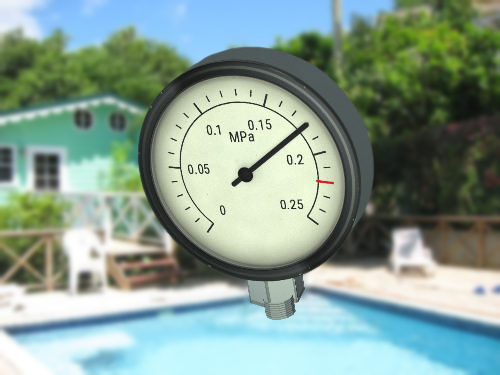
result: 0.18 MPa
